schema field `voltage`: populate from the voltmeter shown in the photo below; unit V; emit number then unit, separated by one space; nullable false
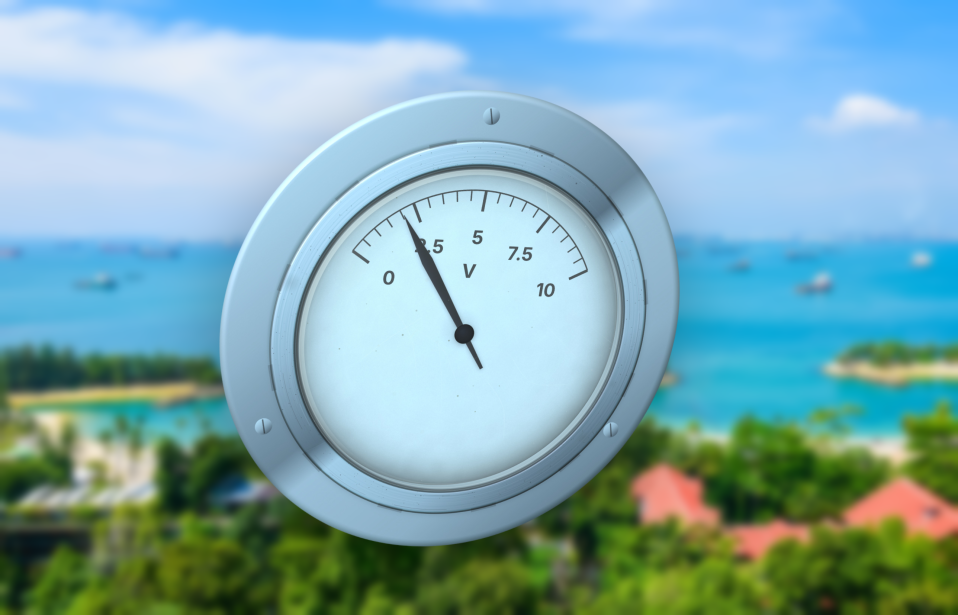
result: 2 V
